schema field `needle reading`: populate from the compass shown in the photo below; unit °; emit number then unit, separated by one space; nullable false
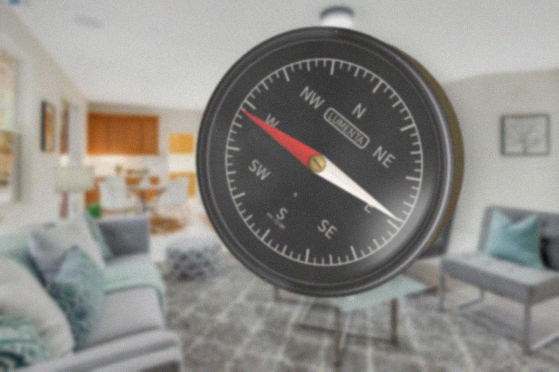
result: 265 °
